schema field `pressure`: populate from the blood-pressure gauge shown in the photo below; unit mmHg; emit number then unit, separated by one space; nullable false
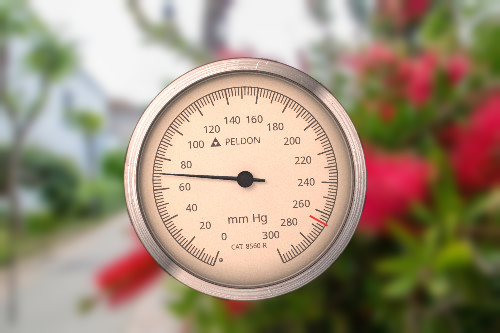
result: 70 mmHg
